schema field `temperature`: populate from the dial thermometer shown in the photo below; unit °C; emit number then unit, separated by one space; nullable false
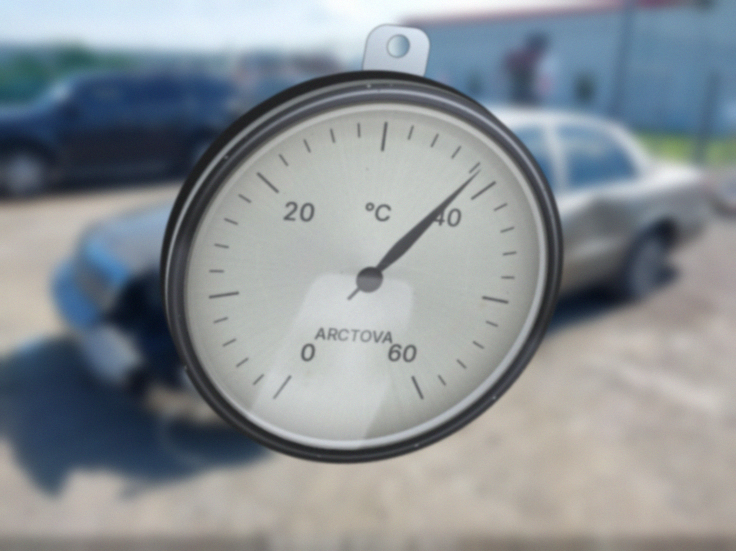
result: 38 °C
